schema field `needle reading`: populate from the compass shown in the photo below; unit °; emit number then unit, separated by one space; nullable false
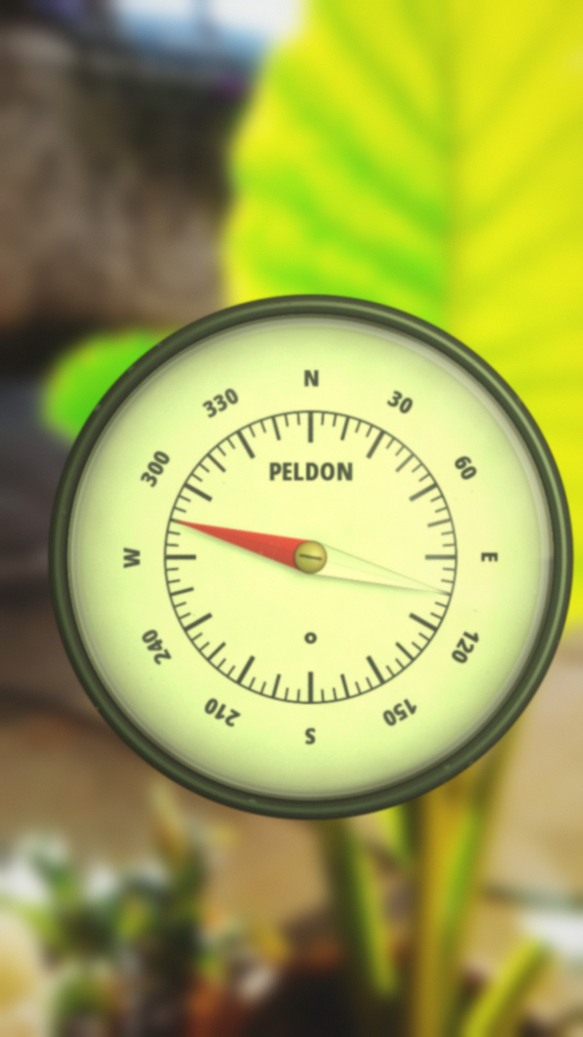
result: 285 °
